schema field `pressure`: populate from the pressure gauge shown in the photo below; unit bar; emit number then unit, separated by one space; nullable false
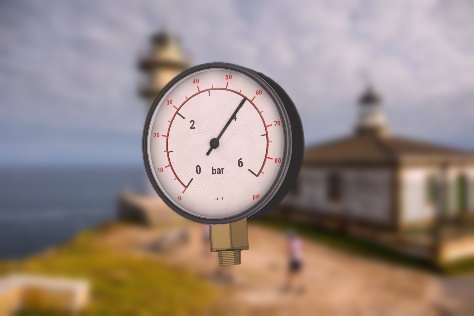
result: 4 bar
